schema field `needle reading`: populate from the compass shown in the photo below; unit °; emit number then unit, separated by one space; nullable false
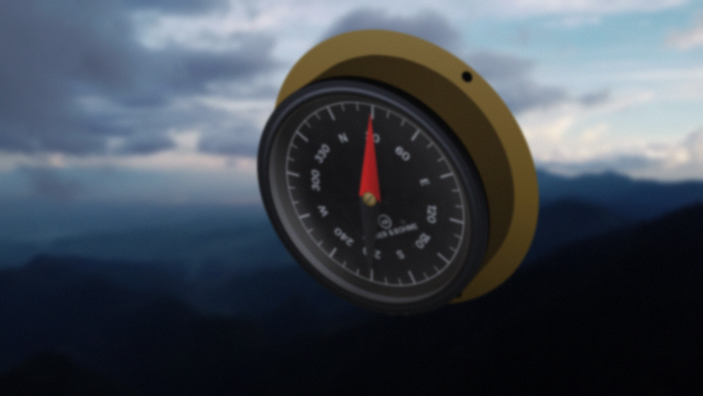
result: 30 °
